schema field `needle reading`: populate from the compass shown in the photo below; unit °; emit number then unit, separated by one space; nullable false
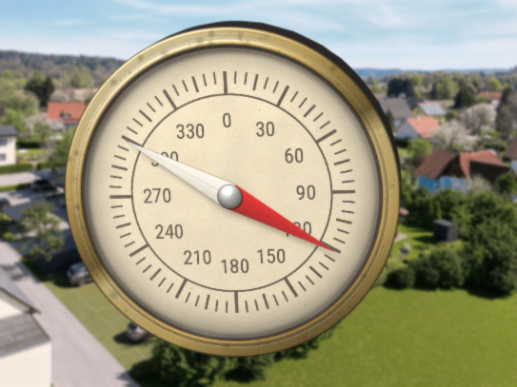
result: 120 °
